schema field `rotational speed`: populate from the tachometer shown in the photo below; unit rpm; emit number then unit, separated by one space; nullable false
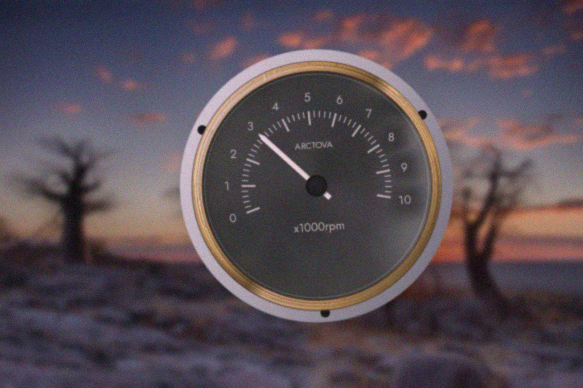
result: 3000 rpm
